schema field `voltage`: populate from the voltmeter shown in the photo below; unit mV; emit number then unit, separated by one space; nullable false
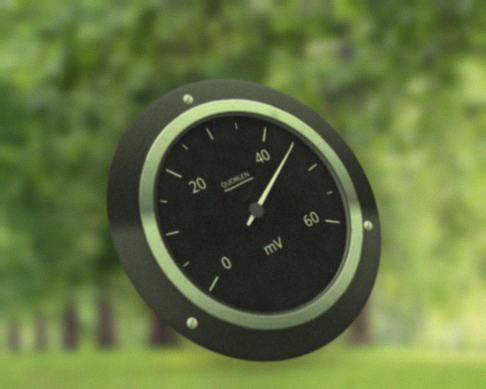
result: 45 mV
